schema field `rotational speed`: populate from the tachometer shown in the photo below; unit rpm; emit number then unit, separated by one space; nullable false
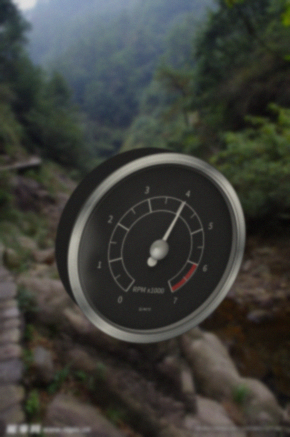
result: 4000 rpm
